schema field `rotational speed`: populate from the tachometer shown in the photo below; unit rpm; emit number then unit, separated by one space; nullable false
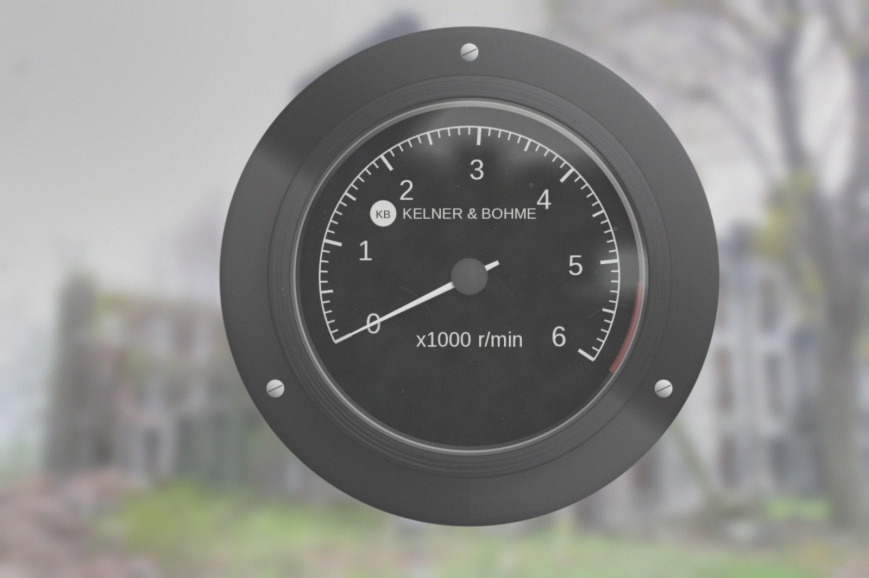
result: 0 rpm
